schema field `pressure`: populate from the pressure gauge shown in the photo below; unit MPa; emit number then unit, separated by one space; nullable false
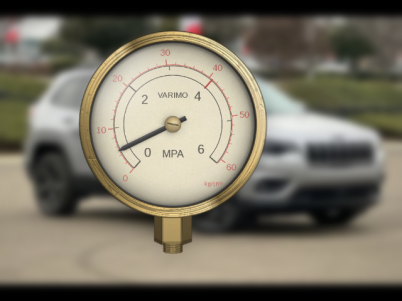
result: 0.5 MPa
